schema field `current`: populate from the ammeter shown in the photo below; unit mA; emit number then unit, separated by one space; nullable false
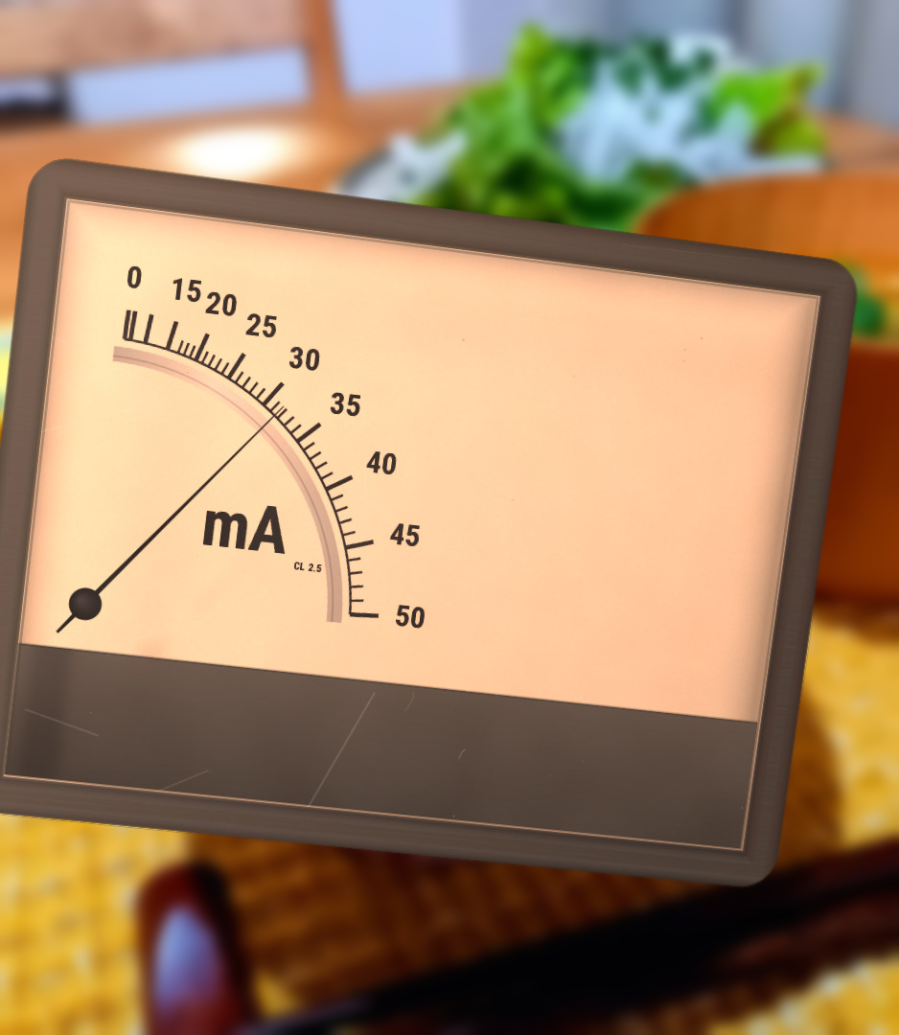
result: 31.5 mA
